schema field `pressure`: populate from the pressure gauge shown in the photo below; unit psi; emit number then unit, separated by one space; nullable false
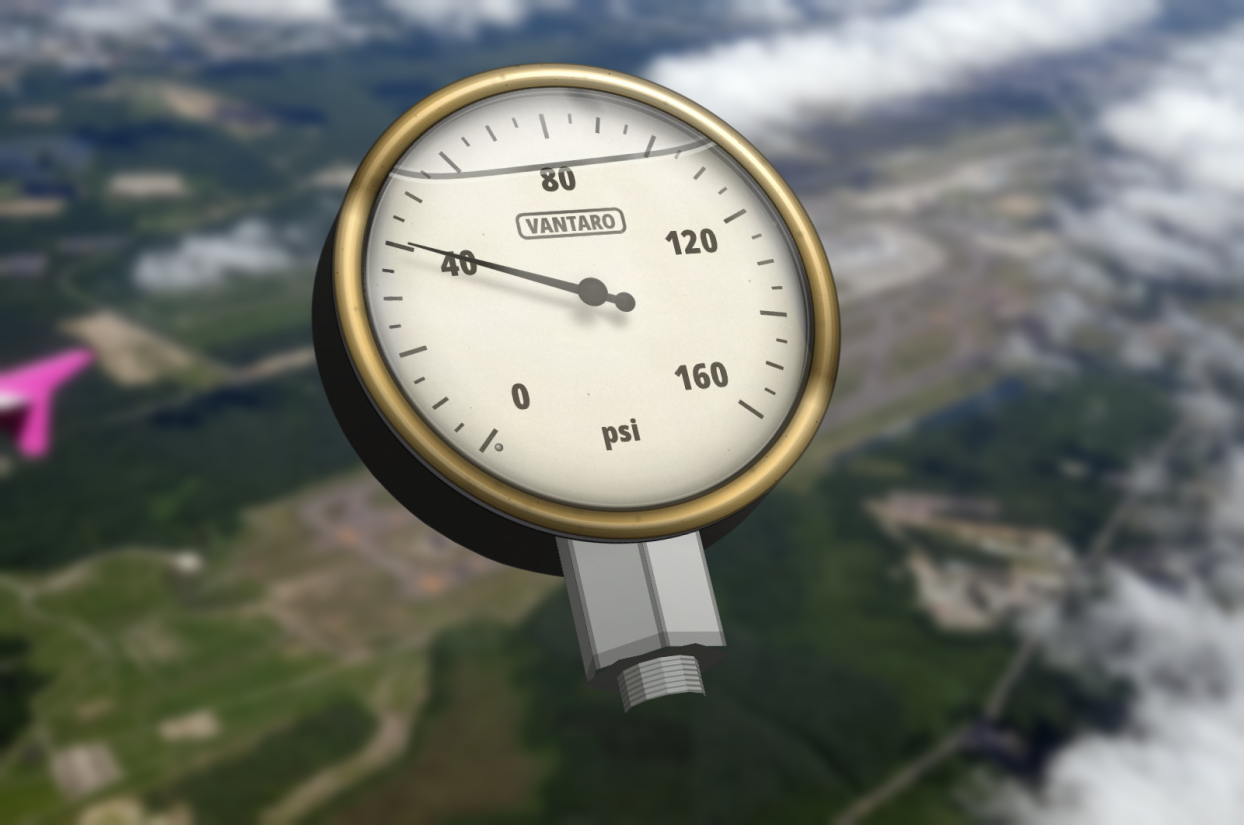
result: 40 psi
